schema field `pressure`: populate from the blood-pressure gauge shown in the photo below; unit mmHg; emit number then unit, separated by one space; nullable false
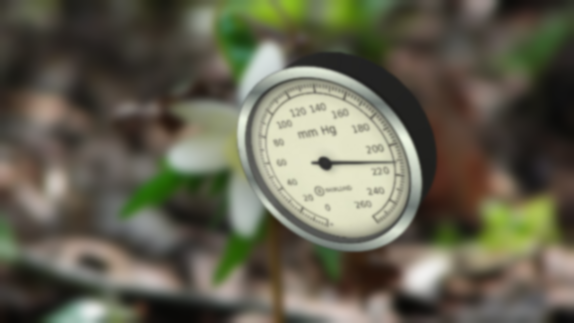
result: 210 mmHg
